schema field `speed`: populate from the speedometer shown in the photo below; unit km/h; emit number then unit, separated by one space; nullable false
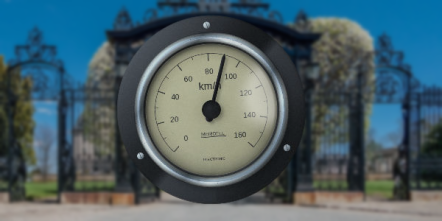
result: 90 km/h
